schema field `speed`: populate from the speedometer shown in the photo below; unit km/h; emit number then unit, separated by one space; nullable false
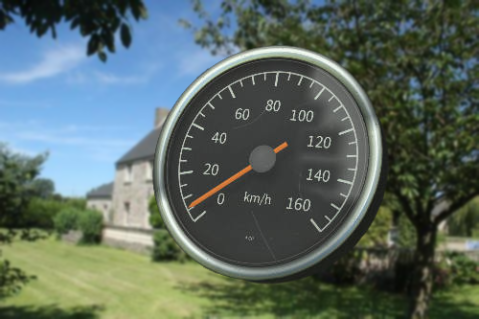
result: 5 km/h
